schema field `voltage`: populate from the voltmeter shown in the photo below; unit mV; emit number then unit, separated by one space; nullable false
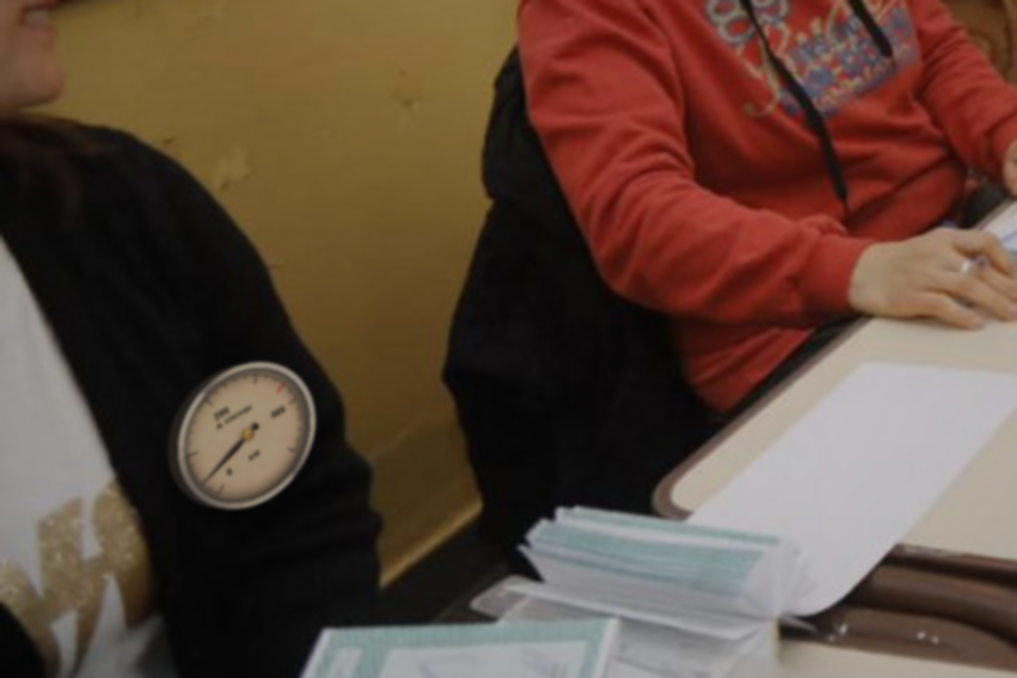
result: 40 mV
